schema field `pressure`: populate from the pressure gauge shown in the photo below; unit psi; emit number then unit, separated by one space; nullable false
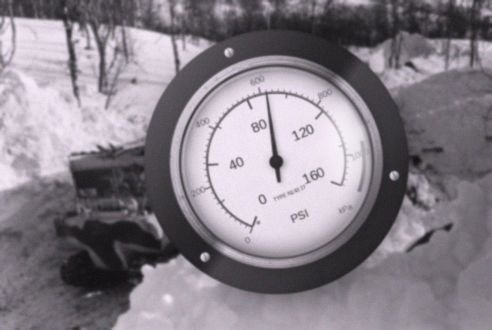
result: 90 psi
